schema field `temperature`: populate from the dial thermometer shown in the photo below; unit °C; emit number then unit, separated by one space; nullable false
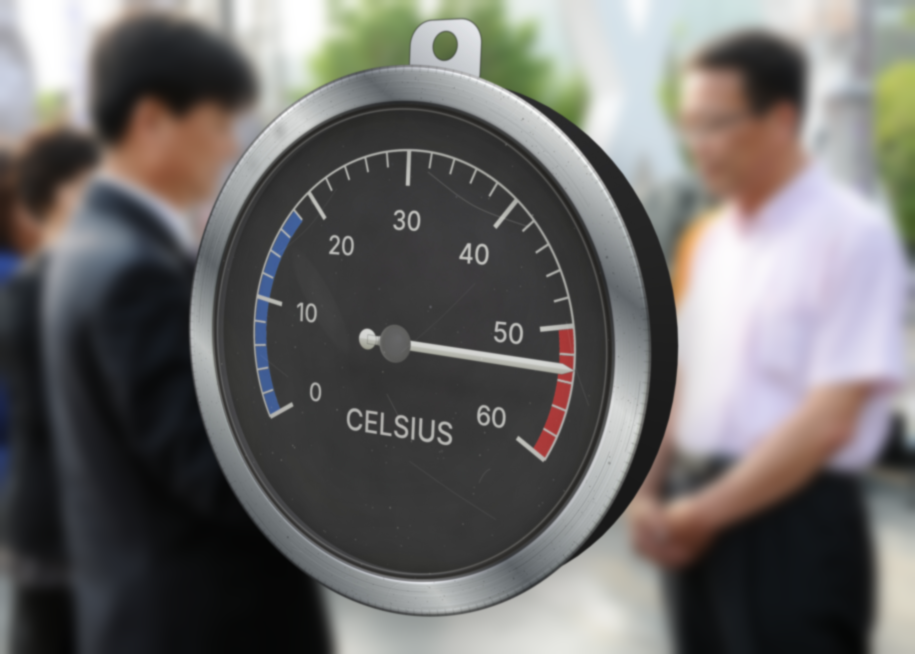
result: 53 °C
